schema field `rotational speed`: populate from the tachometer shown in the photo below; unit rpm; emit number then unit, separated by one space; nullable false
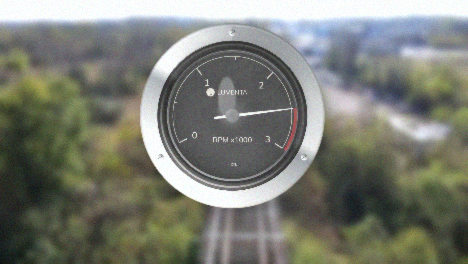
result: 2500 rpm
